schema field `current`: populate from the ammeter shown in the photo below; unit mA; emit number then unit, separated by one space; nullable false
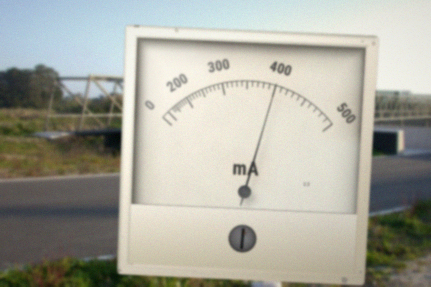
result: 400 mA
